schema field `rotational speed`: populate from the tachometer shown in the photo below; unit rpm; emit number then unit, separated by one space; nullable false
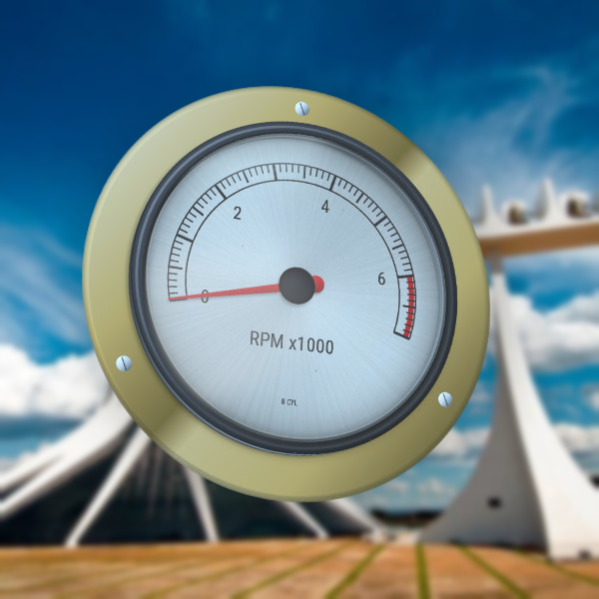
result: 0 rpm
